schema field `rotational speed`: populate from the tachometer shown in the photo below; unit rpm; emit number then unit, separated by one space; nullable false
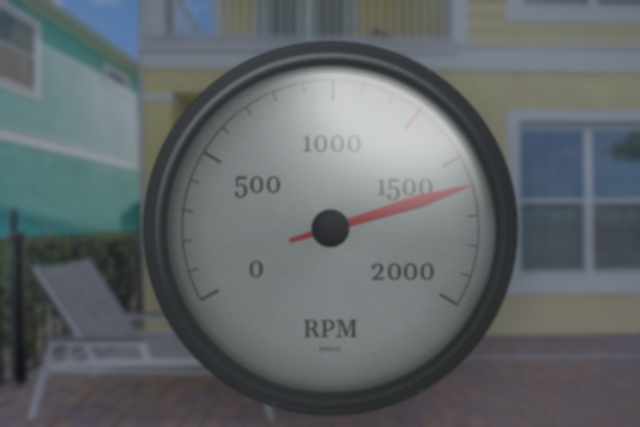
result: 1600 rpm
